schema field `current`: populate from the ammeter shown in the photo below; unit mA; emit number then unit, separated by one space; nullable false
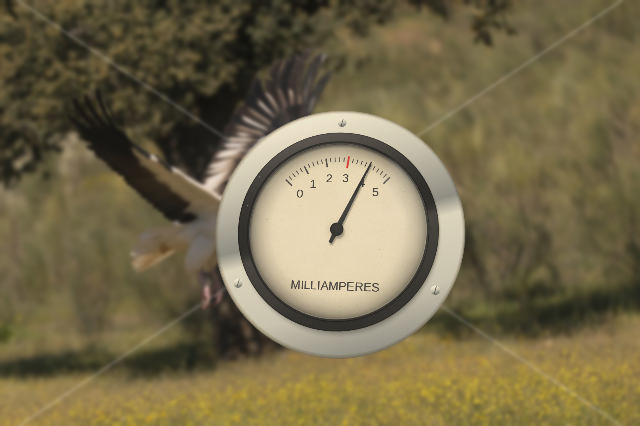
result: 4 mA
